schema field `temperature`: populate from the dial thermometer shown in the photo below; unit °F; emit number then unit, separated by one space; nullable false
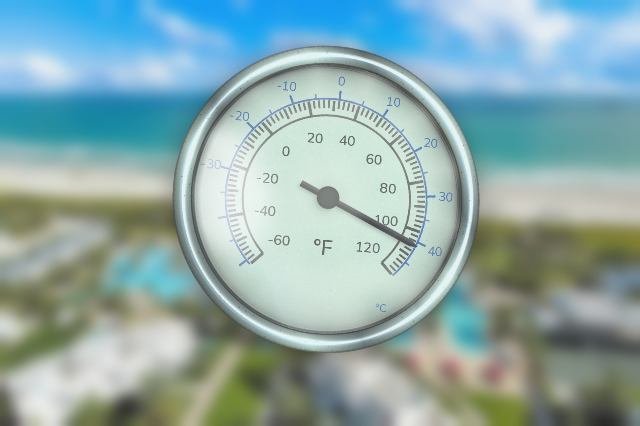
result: 106 °F
